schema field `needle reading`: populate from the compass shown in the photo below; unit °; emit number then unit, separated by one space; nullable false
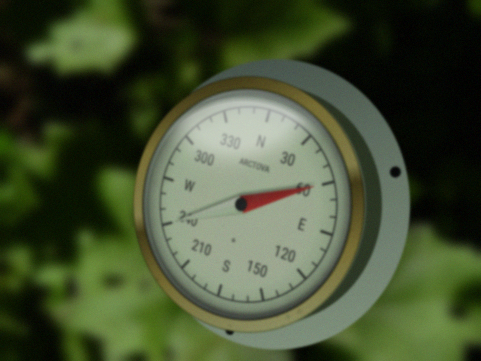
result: 60 °
